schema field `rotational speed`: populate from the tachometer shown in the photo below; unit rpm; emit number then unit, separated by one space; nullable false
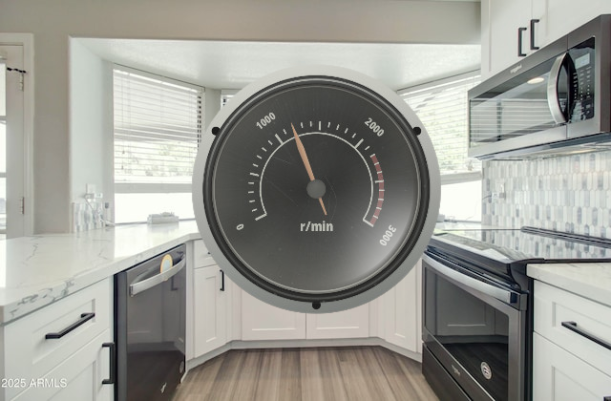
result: 1200 rpm
